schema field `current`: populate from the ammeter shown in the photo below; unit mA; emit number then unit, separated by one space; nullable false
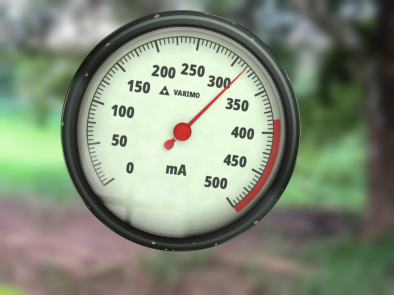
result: 315 mA
